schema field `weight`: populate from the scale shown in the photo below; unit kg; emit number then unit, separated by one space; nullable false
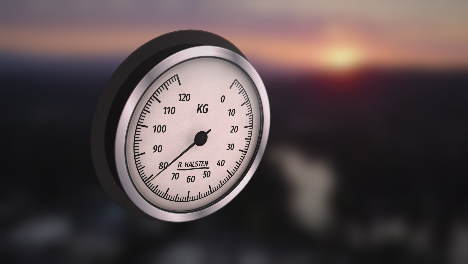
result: 80 kg
